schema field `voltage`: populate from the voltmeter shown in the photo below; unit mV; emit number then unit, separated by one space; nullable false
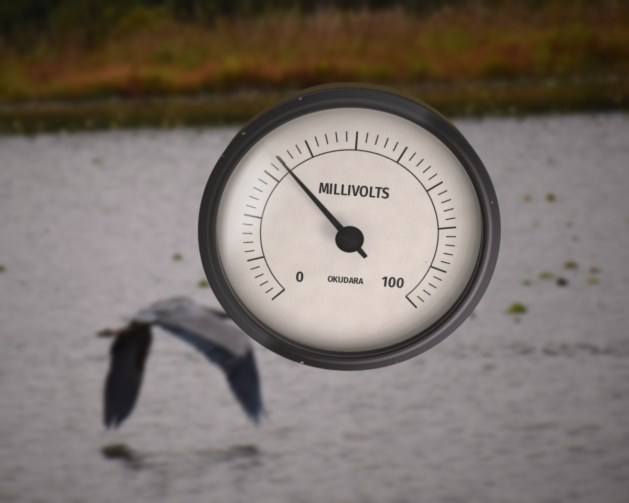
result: 34 mV
